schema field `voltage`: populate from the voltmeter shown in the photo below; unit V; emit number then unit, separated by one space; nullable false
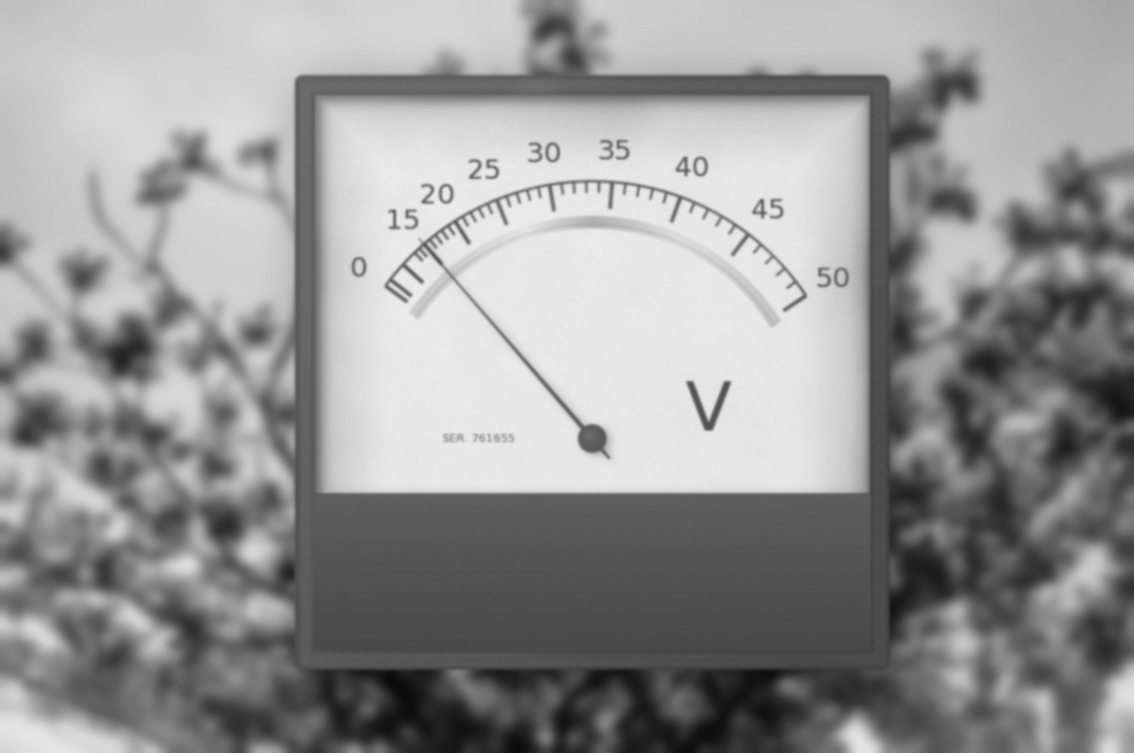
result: 15 V
